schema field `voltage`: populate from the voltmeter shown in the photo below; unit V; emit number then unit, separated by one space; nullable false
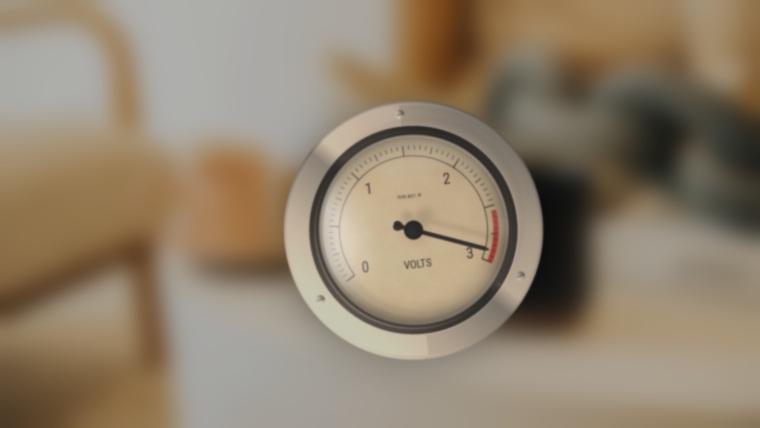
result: 2.9 V
